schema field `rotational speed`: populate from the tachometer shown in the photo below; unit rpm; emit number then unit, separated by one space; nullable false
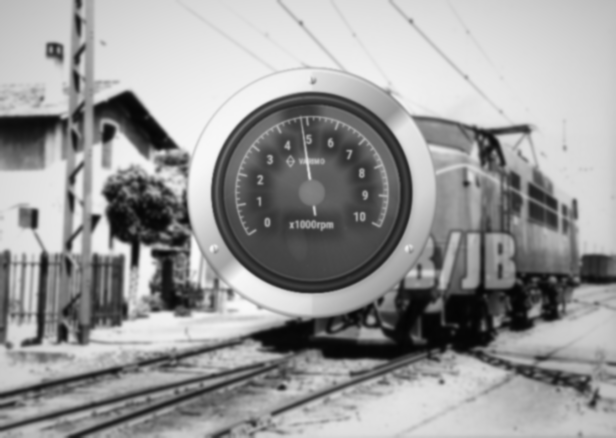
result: 4800 rpm
